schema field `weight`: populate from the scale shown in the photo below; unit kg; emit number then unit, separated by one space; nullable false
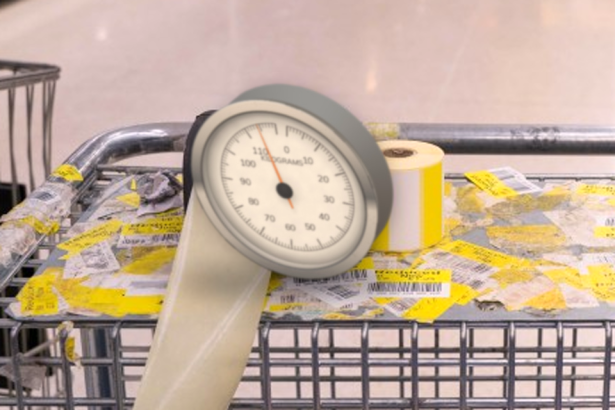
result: 115 kg
